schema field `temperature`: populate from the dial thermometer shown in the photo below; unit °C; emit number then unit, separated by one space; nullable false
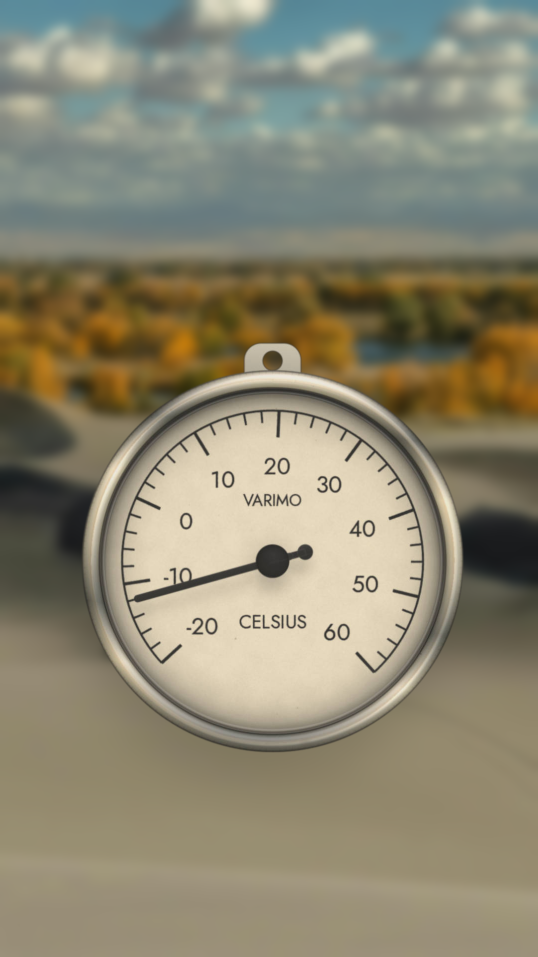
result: -12 °C
